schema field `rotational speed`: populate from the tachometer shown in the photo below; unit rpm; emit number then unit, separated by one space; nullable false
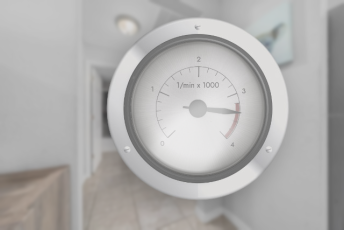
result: 3400 rpm
